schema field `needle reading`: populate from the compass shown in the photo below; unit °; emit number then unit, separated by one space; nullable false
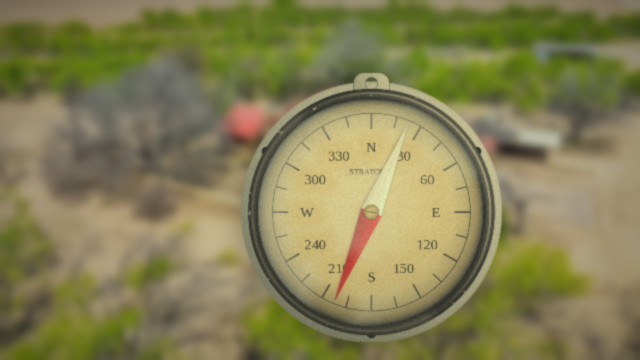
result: 202.5 °
